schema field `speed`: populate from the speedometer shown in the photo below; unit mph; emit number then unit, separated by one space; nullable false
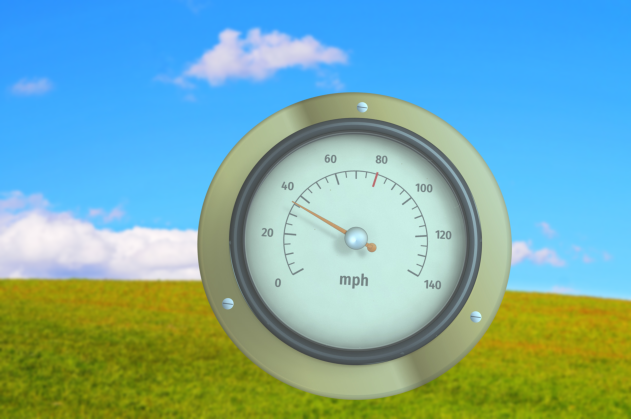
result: 35 mph
